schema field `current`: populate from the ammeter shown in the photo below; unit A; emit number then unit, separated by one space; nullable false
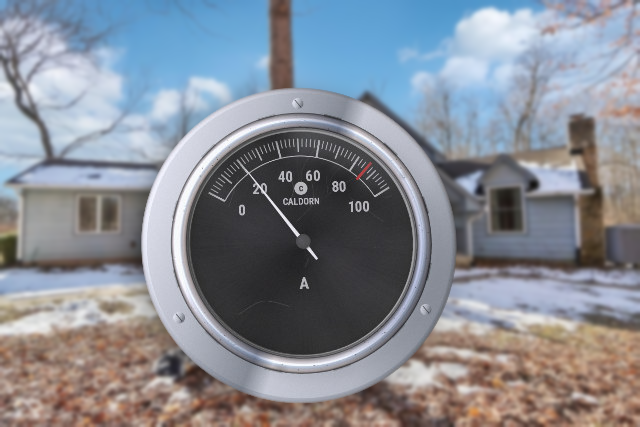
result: 20 A
